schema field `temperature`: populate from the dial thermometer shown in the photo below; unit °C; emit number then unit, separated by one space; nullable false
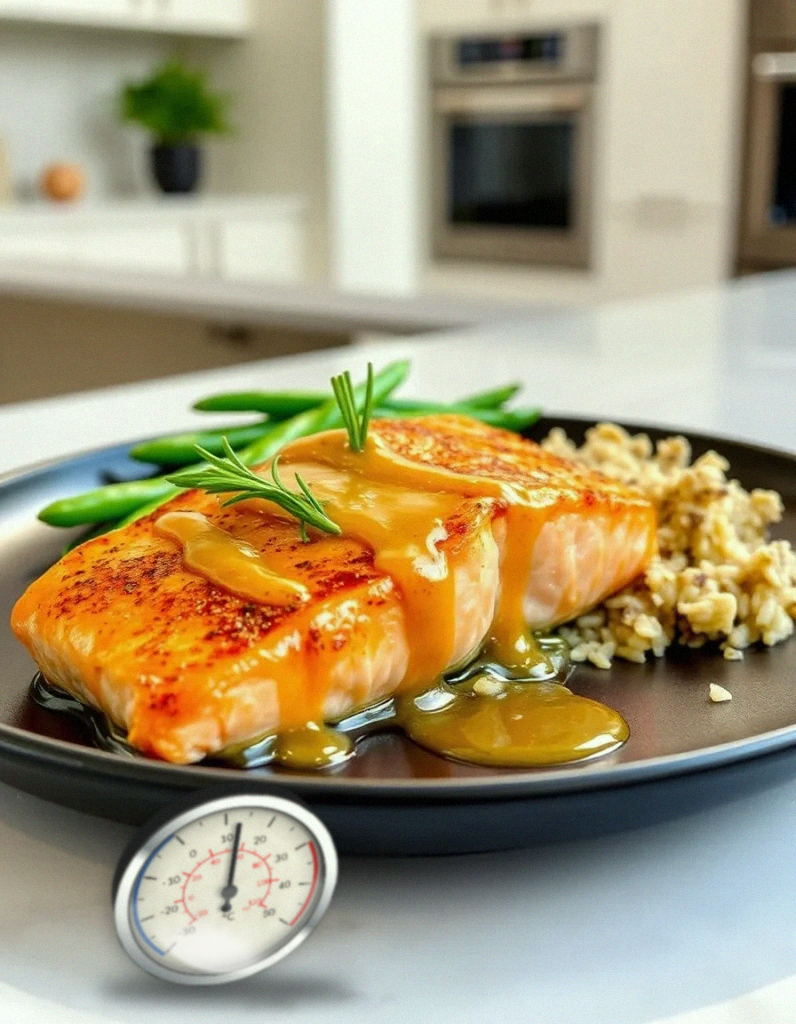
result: 12.5 °C
